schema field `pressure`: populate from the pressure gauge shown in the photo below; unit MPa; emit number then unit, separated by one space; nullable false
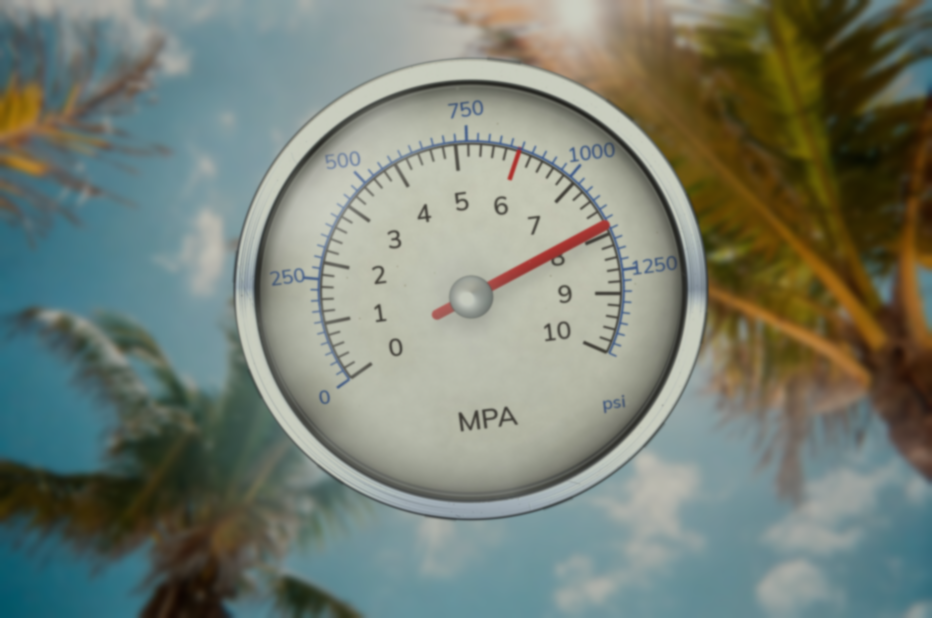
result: 7.8 MPa
